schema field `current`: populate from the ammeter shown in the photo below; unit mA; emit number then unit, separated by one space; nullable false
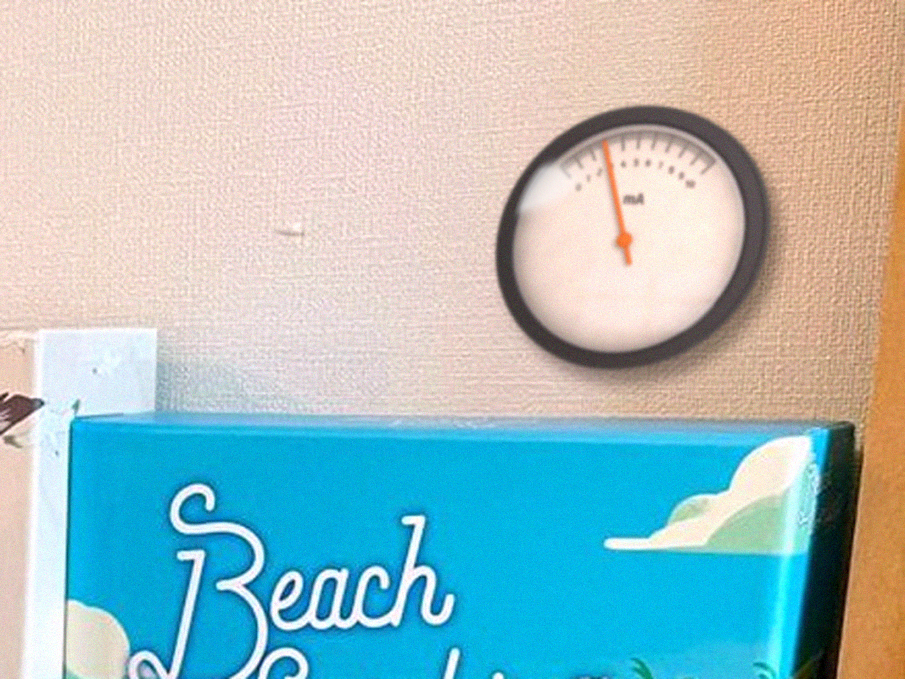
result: 3 mA
